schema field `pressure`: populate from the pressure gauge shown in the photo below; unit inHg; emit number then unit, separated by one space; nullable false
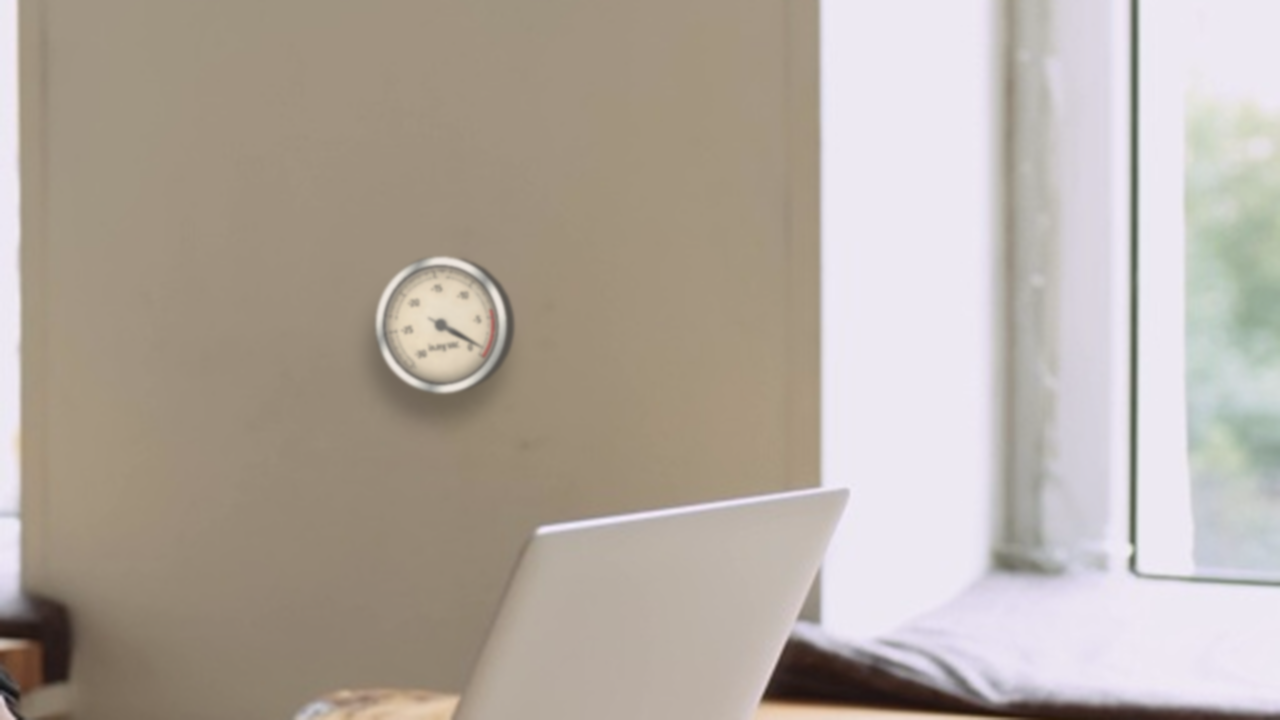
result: -1 inHg
